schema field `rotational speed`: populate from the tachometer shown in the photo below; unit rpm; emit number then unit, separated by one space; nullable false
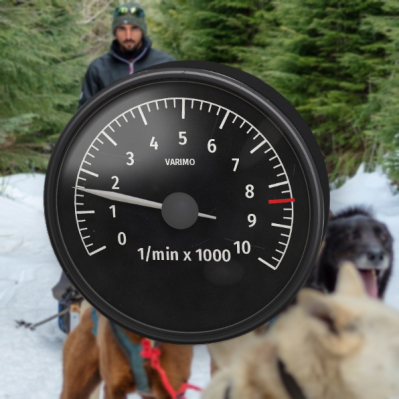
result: 1600 rpm
